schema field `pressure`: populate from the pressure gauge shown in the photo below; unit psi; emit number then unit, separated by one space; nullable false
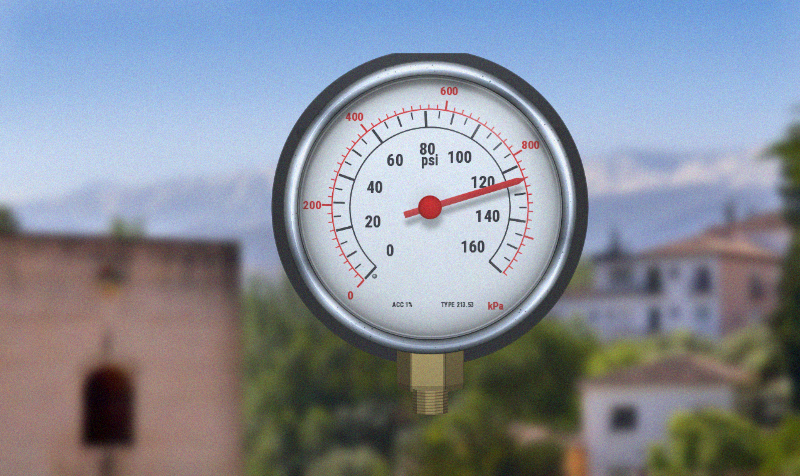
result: 125 psi
